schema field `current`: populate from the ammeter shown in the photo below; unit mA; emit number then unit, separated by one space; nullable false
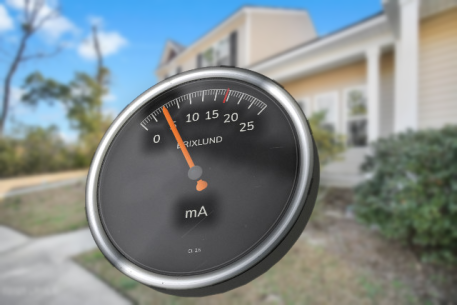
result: 5 mA
